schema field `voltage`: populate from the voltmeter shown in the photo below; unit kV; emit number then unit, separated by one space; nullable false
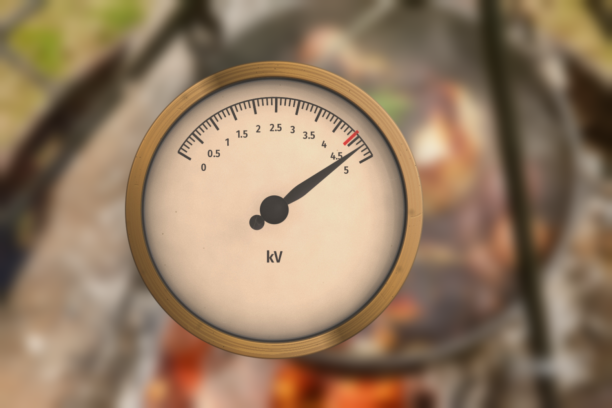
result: 4.7 kV
